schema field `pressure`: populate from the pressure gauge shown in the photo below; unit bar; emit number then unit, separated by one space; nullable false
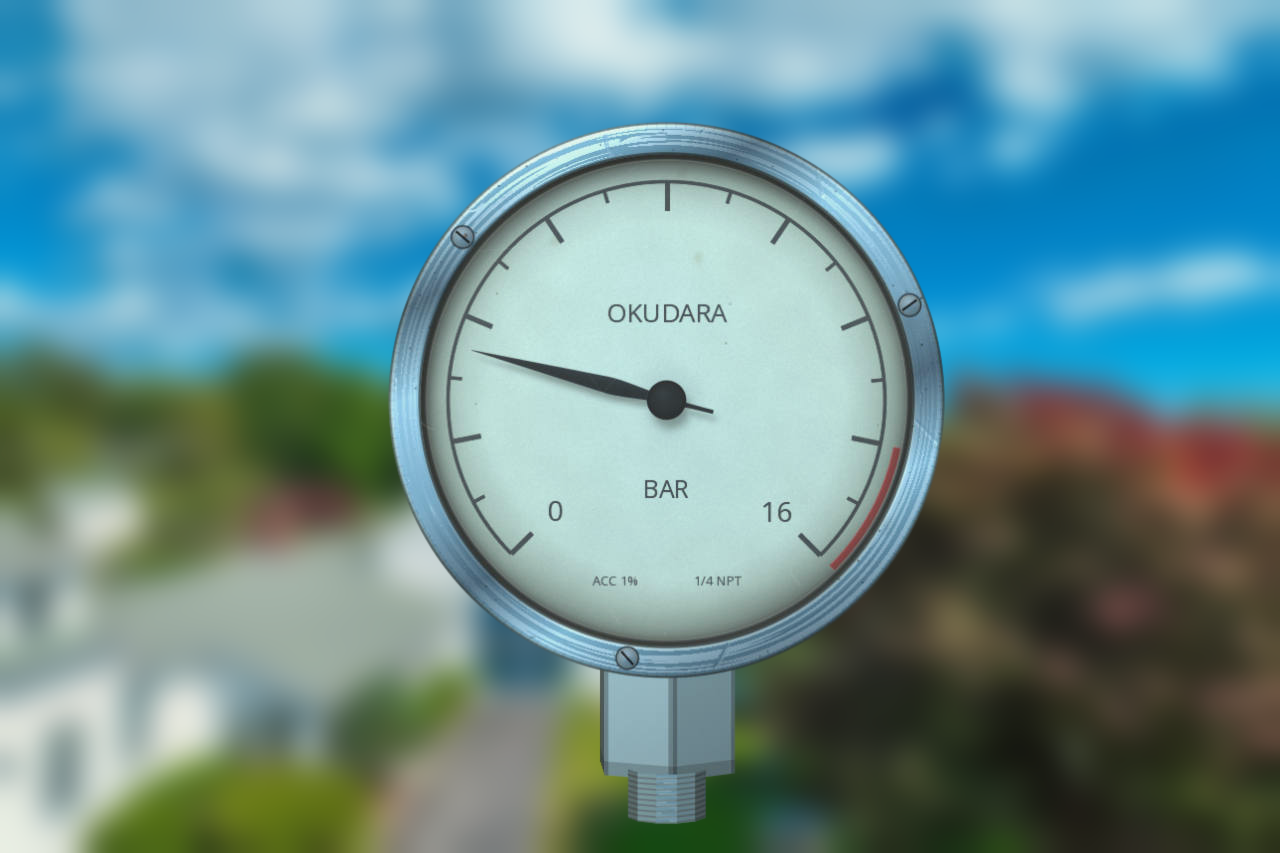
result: 3.5 bar
